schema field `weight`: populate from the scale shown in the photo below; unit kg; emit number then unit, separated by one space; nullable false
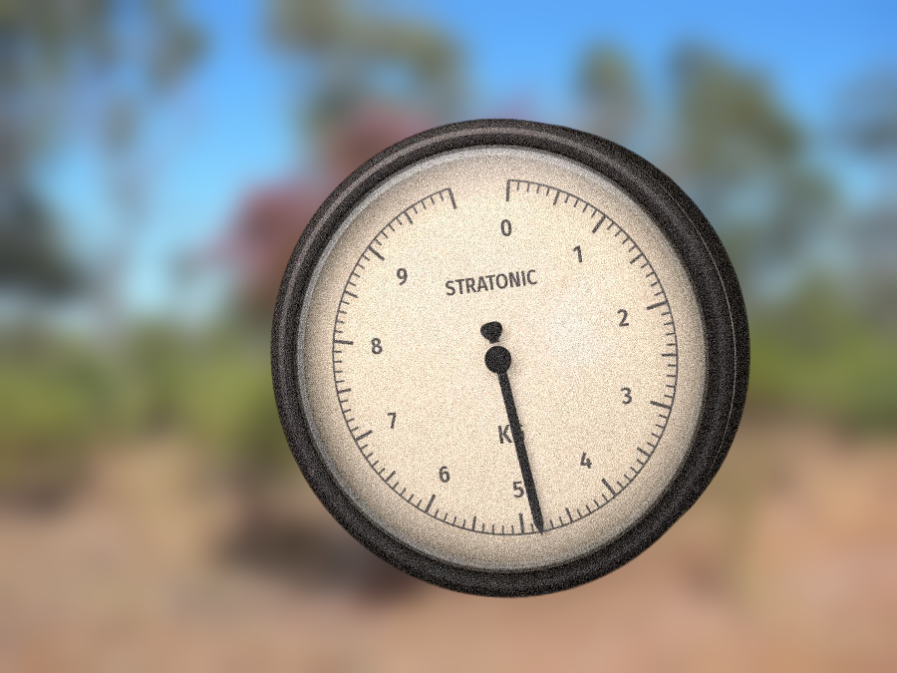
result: 4.8 kg
